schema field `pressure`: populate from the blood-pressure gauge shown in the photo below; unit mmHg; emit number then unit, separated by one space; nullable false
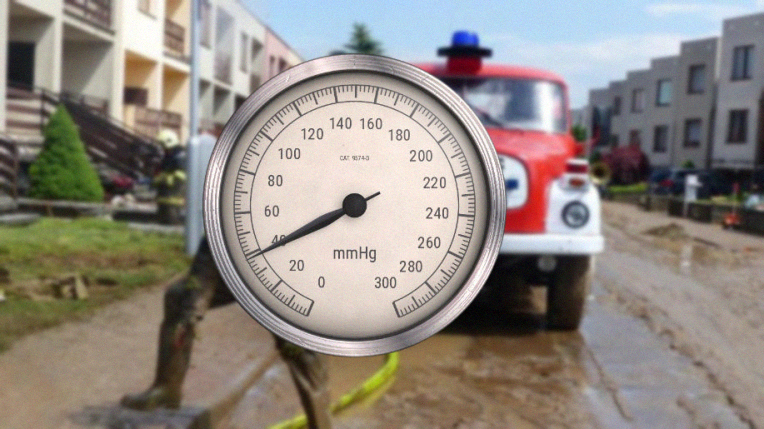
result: 38 mmHg
